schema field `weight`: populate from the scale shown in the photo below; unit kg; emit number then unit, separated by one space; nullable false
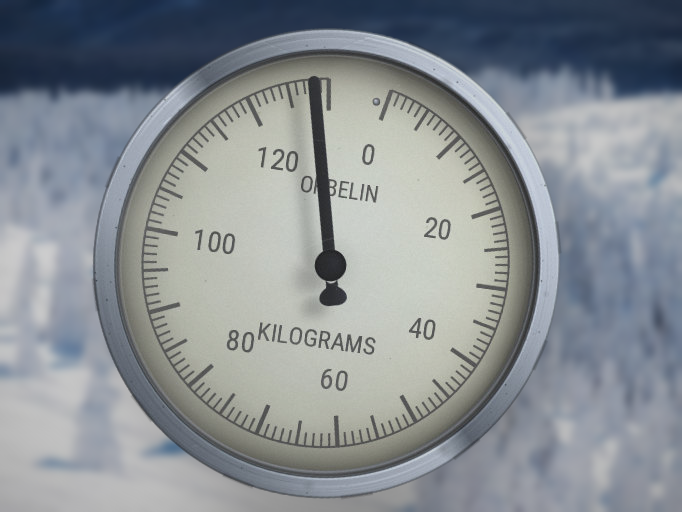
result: 128 kg
